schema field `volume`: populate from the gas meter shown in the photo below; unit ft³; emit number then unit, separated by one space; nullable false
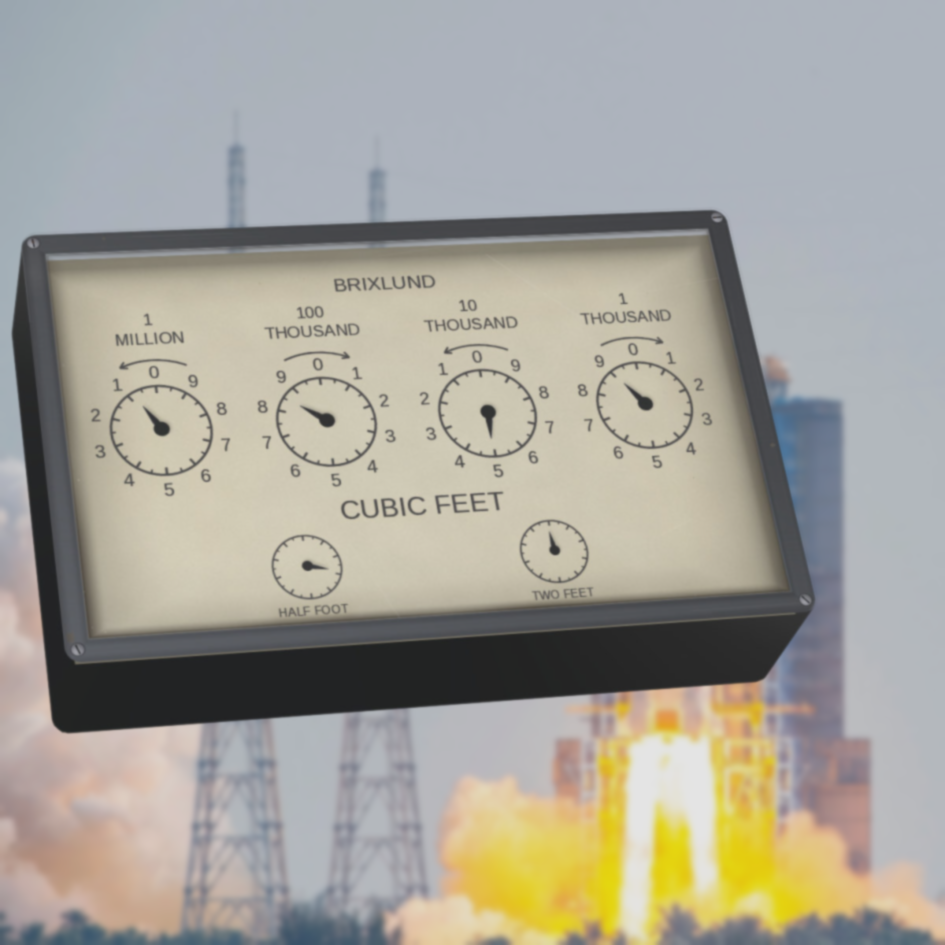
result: 84900 ft³
